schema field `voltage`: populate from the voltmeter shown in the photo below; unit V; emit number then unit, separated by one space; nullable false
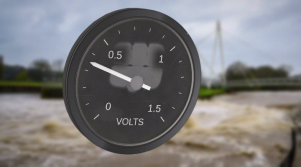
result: 0.35 V
